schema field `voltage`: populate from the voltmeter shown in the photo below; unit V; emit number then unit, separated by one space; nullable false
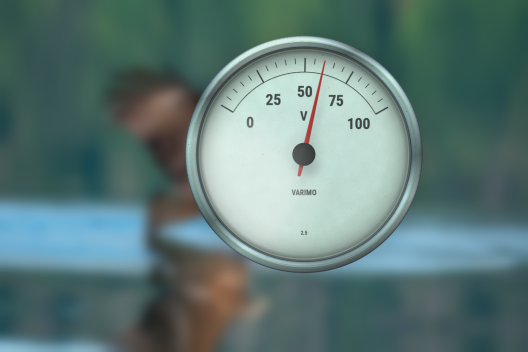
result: 60 V
